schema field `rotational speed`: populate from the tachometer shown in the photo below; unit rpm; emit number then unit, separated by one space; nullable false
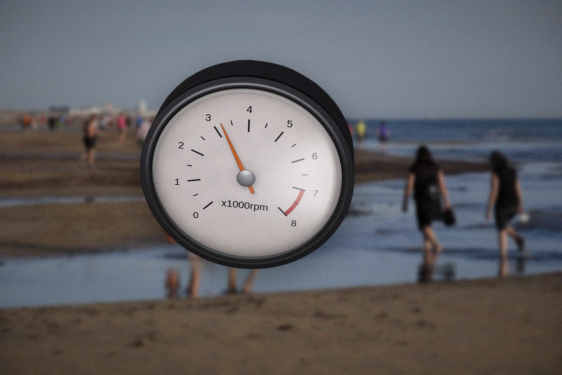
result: 3250 rpm
